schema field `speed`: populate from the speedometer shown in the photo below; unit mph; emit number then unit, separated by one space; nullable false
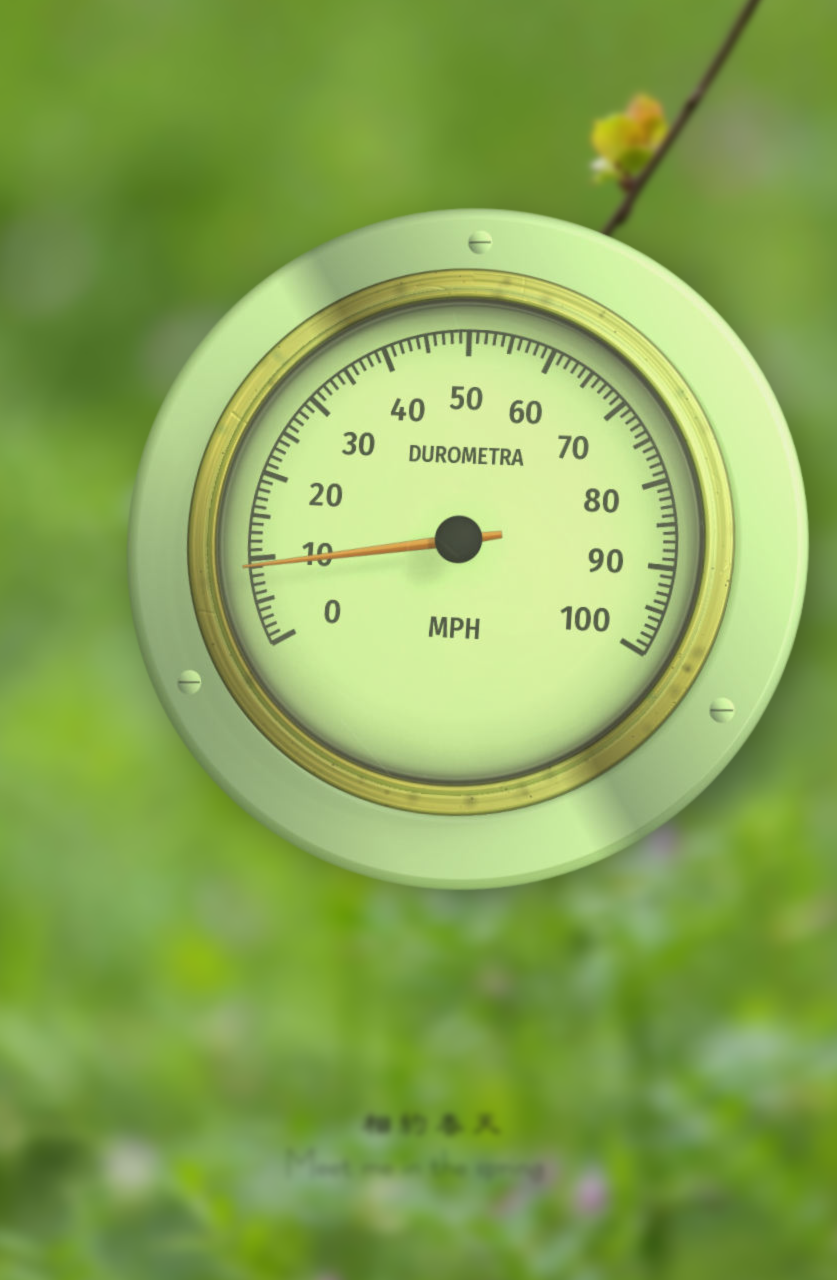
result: 9 mph
